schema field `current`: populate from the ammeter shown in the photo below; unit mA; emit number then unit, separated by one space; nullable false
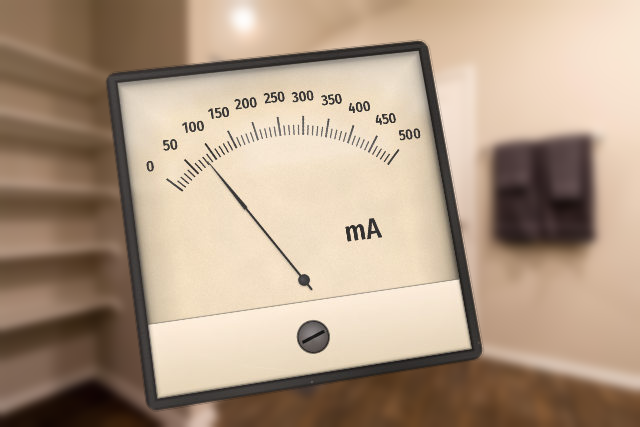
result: 80 mA
